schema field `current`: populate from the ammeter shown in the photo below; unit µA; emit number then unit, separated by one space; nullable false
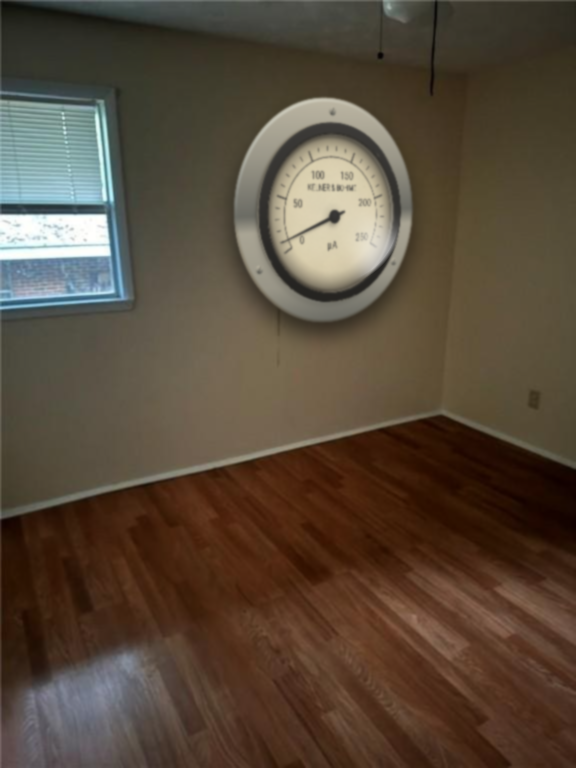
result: 10 µA
